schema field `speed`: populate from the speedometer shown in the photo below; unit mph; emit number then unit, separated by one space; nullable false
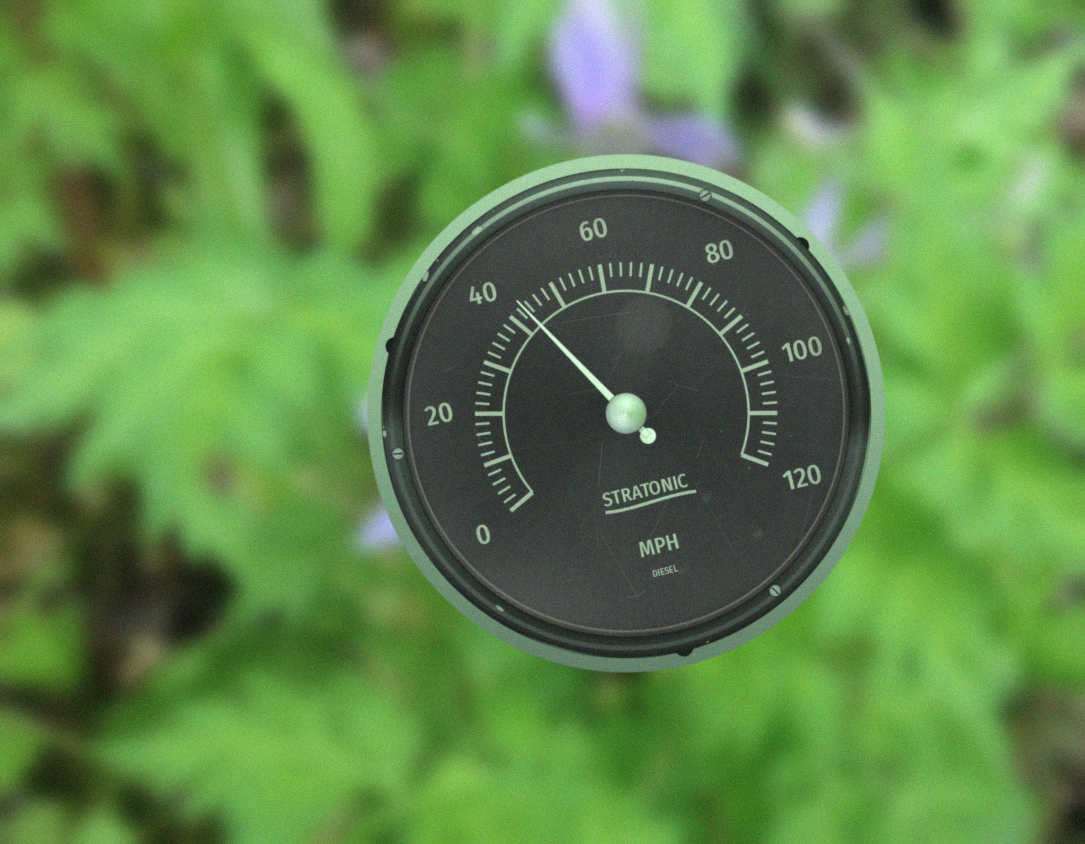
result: 43 mph
